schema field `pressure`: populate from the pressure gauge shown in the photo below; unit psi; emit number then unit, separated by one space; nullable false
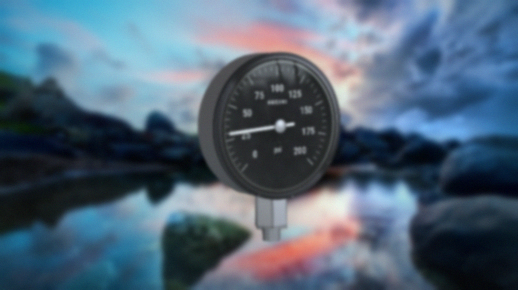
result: 30 psi
